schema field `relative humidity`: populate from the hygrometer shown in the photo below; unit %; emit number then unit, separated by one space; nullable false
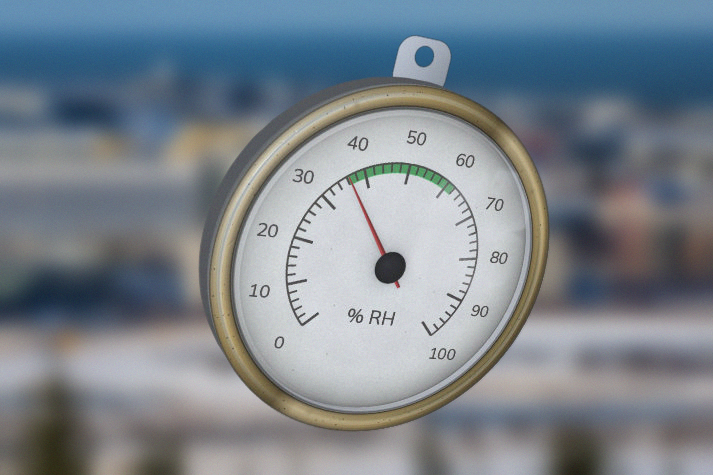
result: 36 %
